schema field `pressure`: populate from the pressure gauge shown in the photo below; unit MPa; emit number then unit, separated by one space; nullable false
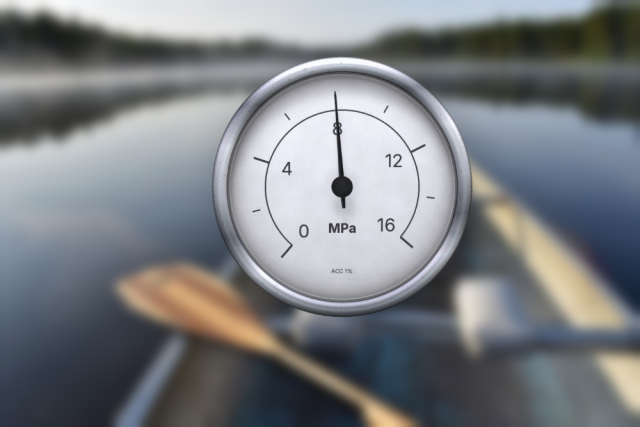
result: 8 MPa
